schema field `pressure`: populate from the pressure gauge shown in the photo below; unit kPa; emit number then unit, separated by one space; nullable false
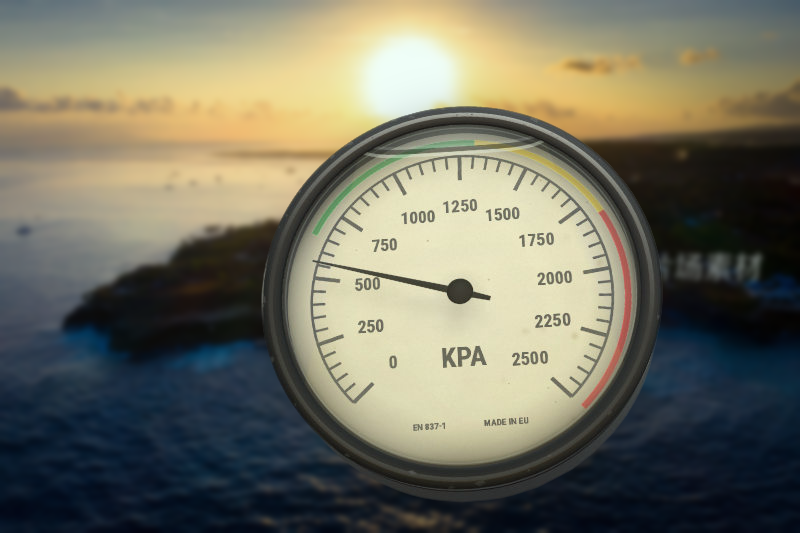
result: 550 kPa
